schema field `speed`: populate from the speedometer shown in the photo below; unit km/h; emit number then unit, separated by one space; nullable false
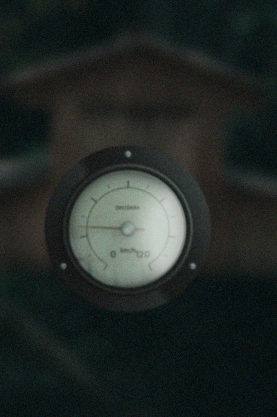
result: 25 km/h
